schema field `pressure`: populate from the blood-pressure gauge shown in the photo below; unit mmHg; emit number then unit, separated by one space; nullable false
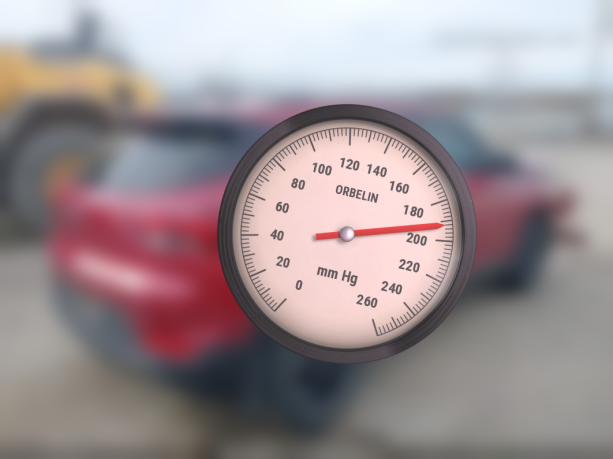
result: 192 mmHg
